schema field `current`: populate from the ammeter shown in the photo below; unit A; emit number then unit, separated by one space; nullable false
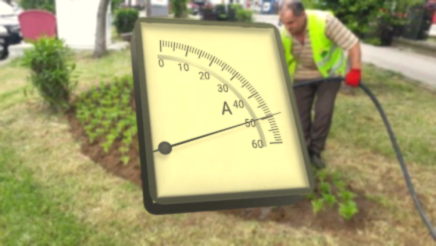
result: 50 A
